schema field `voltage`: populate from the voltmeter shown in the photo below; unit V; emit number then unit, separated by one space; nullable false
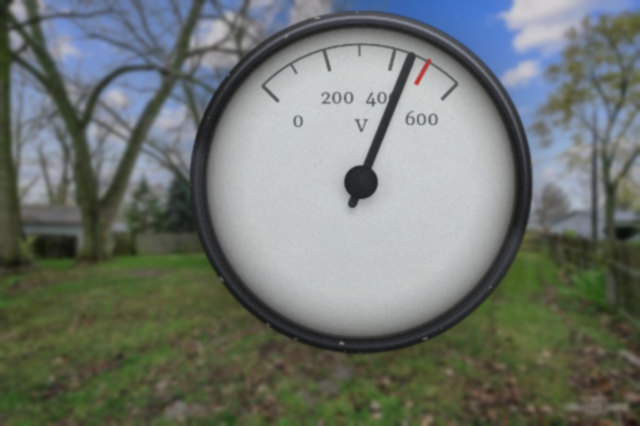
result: 450 V
